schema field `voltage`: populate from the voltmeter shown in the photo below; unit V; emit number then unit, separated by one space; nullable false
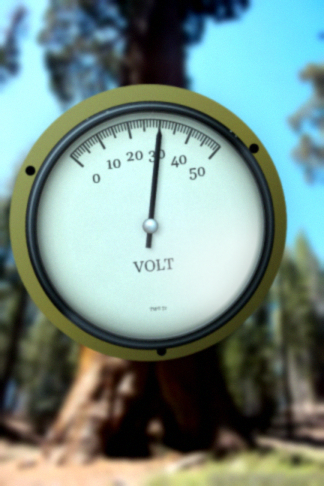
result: 30 V
